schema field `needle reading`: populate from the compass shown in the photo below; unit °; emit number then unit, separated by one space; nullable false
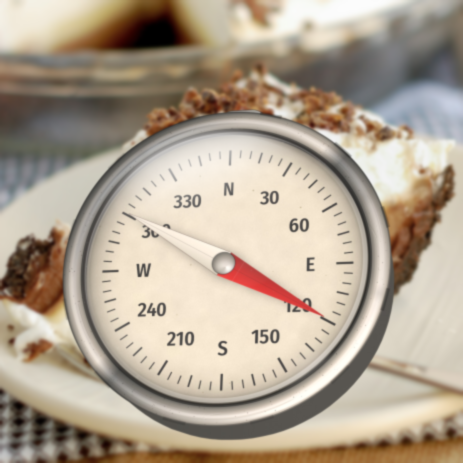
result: 120 °
